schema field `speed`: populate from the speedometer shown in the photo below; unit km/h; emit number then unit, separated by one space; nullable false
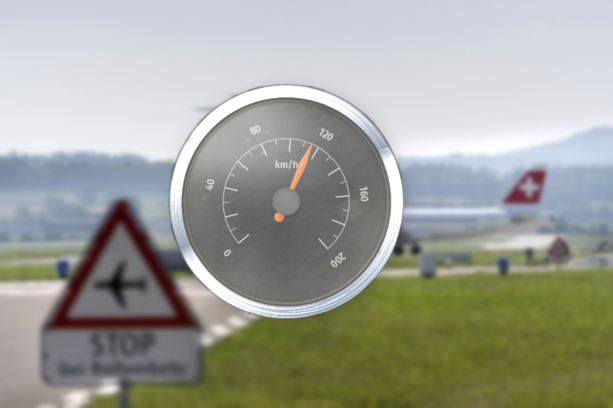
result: 115 km/h
